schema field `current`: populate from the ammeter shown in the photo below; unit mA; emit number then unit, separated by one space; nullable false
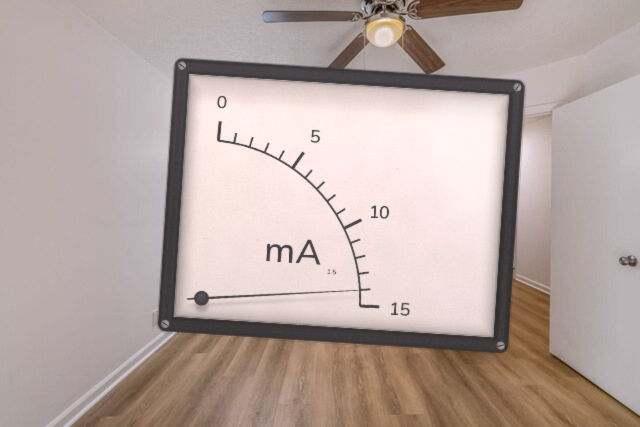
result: 14 mA
